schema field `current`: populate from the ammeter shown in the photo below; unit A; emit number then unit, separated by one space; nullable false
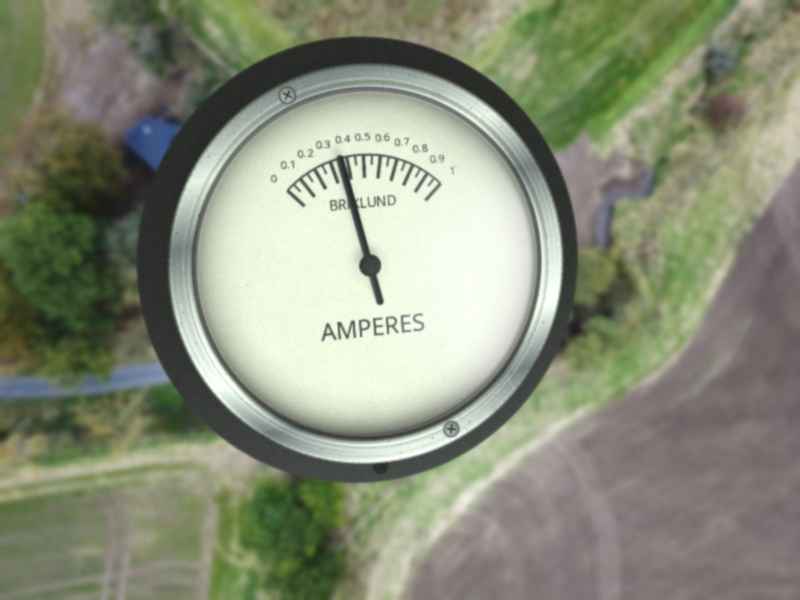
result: 0.35 A
